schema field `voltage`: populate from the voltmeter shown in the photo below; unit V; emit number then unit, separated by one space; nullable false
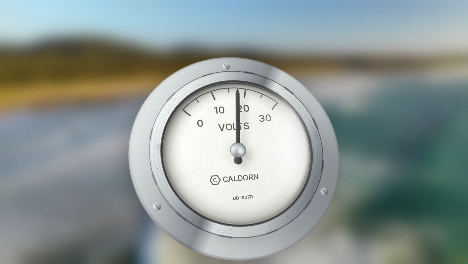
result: 17.5 V
